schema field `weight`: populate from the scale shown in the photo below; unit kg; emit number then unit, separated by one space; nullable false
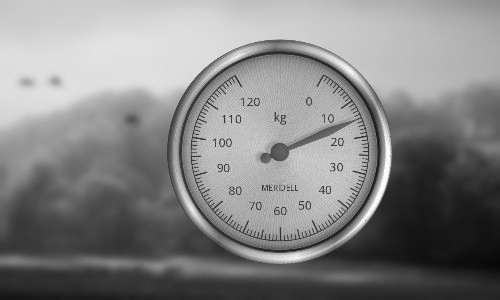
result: 15 kg
